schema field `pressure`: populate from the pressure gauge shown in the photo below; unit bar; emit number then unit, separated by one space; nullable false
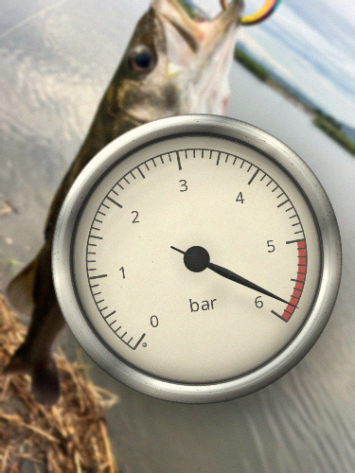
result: 5.8 bar
